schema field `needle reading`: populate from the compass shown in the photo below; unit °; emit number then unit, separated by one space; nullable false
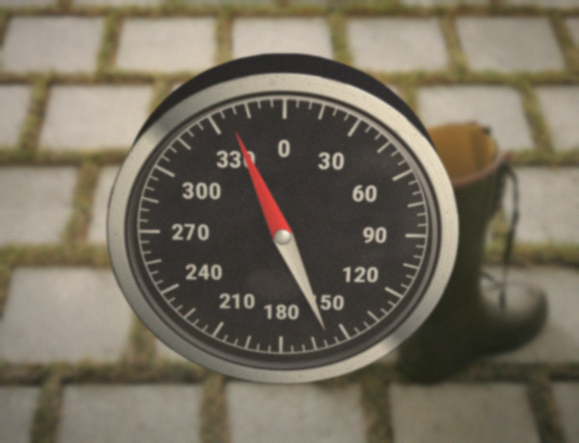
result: 337.5 °
